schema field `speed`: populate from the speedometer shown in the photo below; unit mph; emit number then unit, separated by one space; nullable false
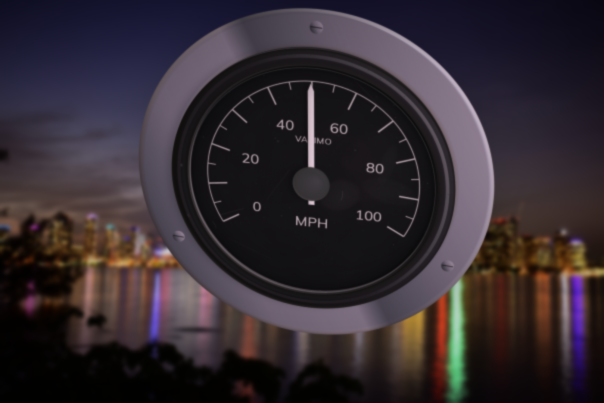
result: 50 mph
